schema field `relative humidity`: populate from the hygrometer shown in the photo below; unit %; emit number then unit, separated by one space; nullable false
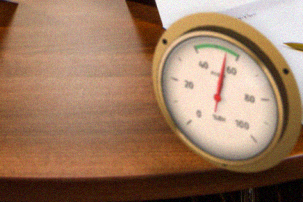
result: 55 %
